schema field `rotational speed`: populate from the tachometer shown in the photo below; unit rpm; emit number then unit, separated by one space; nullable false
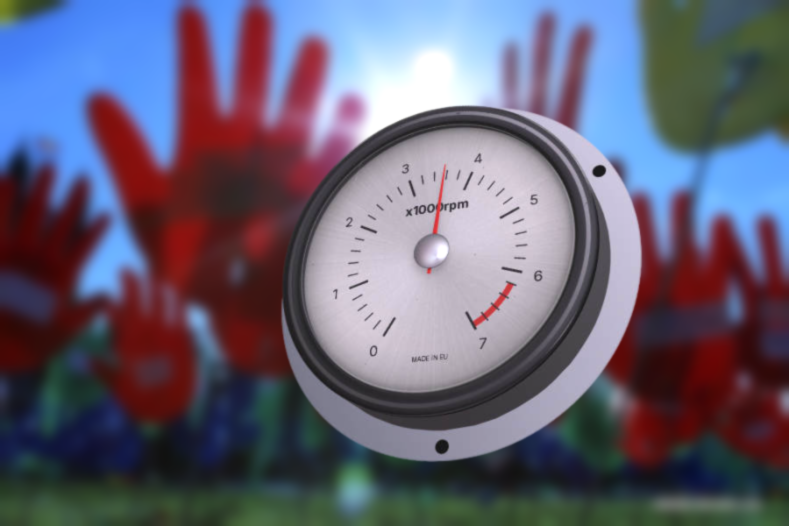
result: 3600 rpm
